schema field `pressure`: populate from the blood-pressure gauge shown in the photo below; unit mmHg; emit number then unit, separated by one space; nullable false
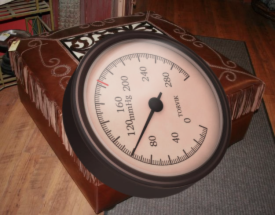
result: 100 mmHg
